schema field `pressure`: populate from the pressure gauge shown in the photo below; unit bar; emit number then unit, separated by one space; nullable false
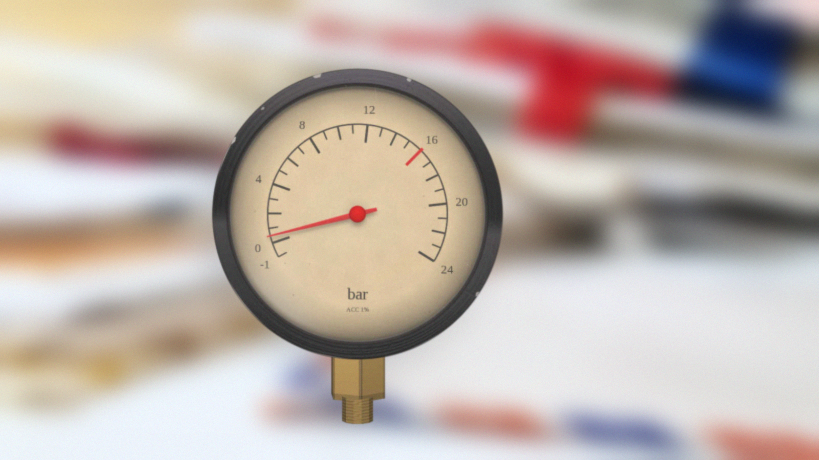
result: 0.5 bar
